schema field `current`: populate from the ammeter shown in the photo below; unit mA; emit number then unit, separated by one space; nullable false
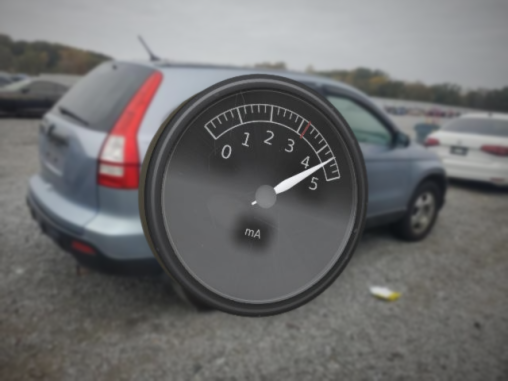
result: 4.4 mA
